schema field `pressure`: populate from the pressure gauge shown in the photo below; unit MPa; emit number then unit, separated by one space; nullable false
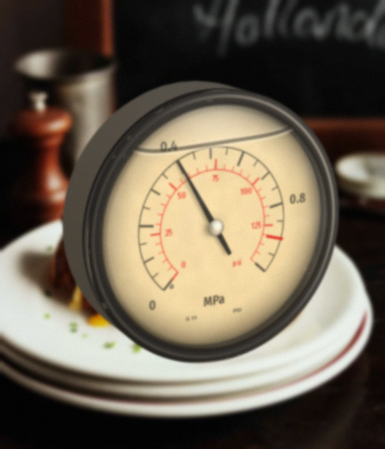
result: 0.4 MPa
